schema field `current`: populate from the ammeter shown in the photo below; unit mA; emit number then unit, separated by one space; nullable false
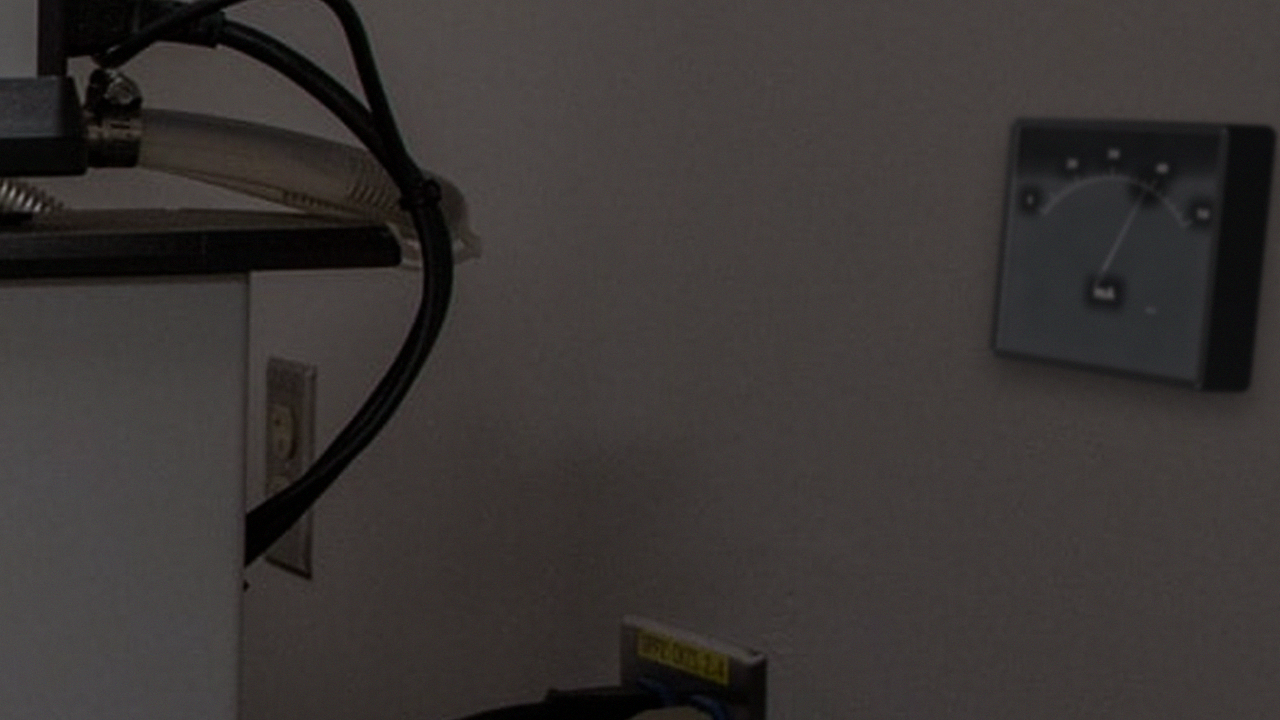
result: 40 mA
